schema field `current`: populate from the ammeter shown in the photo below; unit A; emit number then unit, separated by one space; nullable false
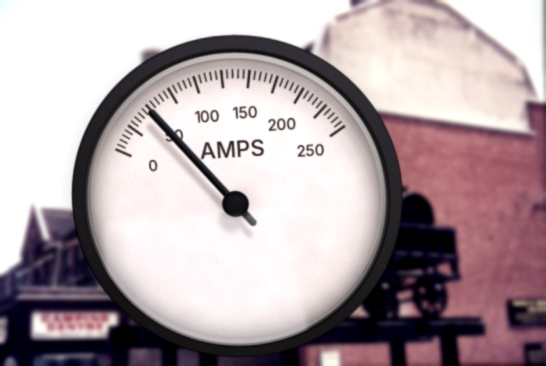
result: 50 A
